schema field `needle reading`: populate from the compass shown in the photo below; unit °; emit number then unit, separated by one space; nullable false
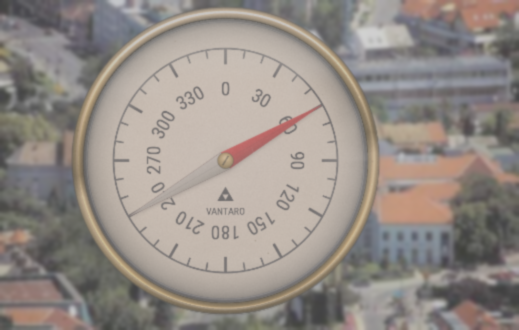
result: 60 °
